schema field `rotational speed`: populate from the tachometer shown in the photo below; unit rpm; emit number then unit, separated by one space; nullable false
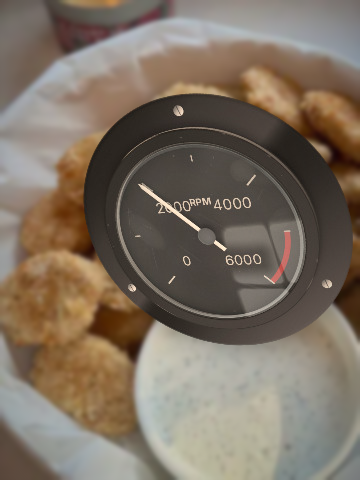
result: 2000 rpm
